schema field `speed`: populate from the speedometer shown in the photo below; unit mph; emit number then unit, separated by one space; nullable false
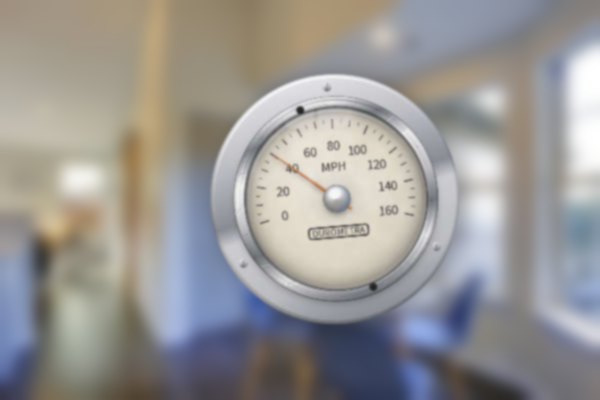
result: 40 mph
